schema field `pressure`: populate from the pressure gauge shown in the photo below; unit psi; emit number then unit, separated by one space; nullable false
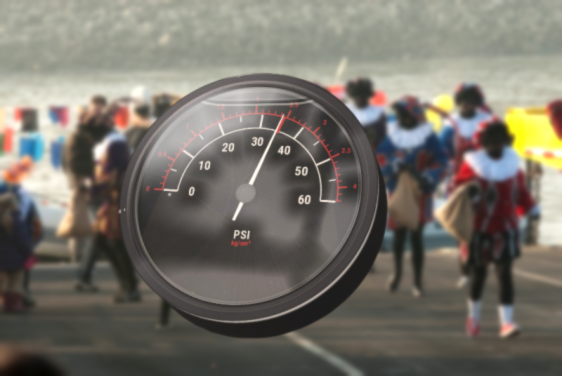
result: 35 psi
